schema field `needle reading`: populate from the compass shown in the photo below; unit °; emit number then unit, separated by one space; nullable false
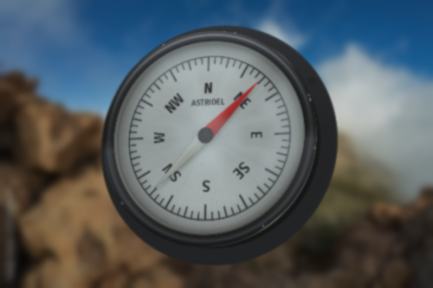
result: 45 °
